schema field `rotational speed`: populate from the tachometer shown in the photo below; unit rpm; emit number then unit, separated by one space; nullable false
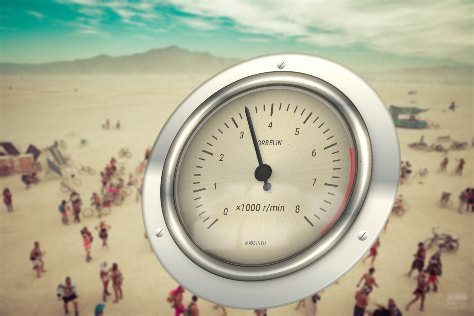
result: 3400 rpm
